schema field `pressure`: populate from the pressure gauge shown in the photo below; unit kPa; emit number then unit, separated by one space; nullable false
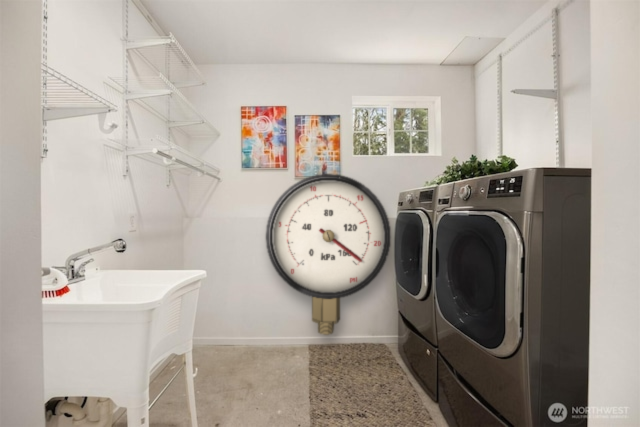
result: 155 kPa
